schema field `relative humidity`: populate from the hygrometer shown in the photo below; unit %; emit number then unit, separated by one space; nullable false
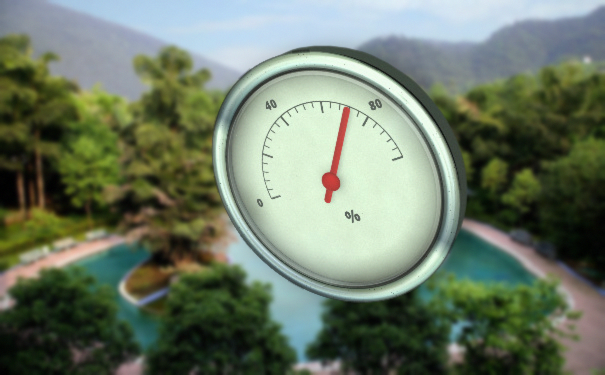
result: 72 %
